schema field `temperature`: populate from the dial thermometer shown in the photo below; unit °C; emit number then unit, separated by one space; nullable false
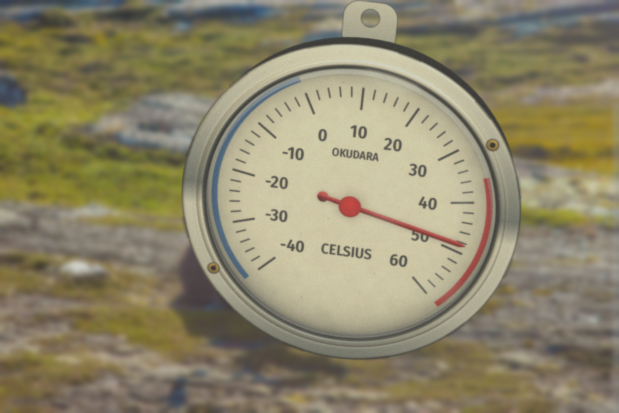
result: 48 °C
